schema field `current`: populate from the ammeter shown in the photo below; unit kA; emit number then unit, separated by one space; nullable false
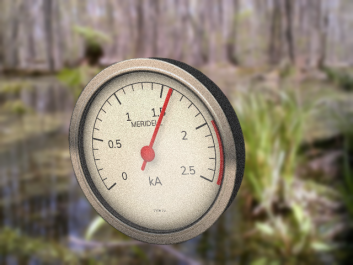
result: 1.6 kA
